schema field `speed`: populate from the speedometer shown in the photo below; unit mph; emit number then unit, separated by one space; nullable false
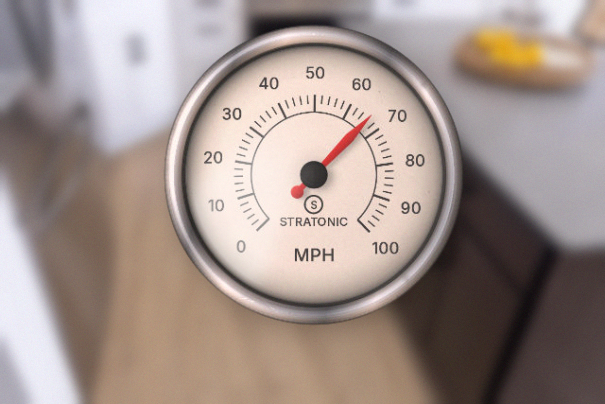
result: 66 mph
